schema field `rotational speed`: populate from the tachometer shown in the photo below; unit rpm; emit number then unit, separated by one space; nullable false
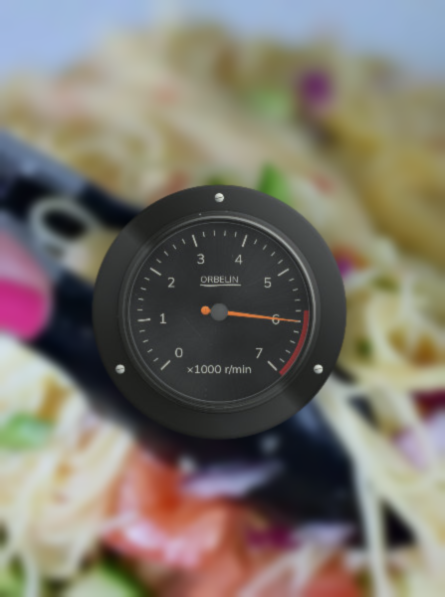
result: 6000 rpm
